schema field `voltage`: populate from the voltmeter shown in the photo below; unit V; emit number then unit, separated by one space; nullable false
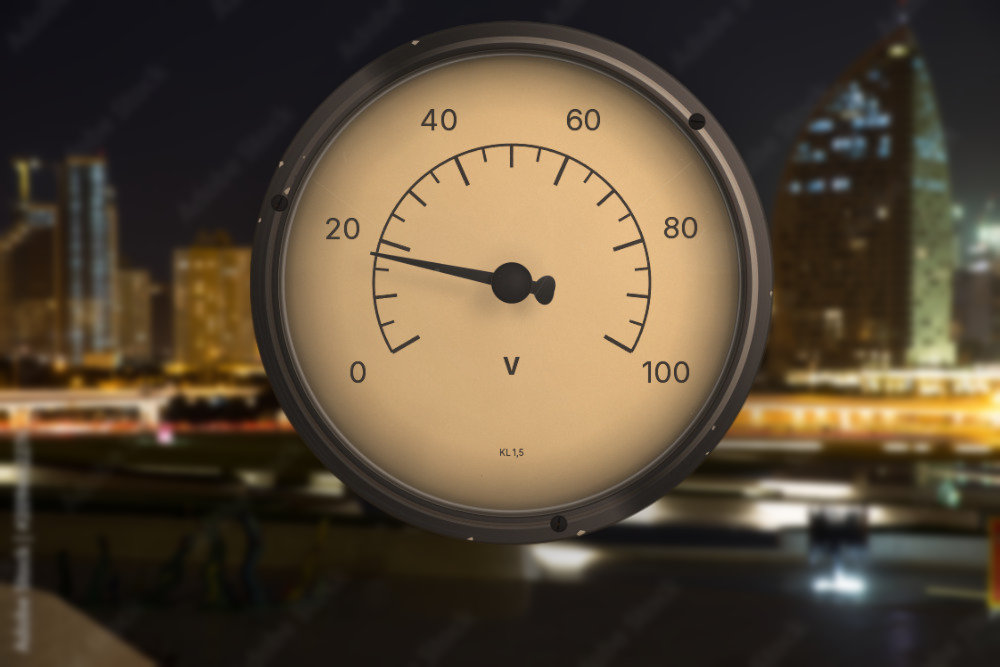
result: 17.5 V
